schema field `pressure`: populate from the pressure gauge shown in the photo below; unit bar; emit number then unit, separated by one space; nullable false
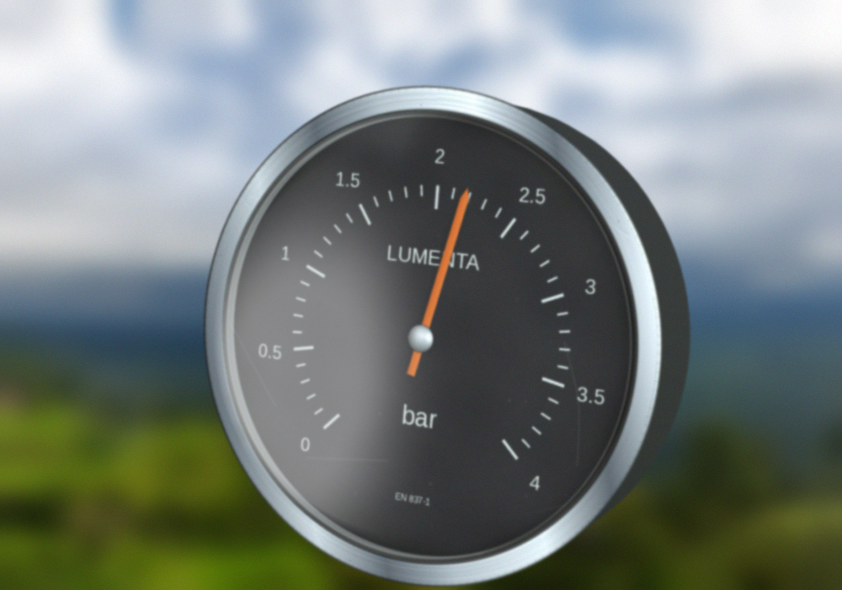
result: 2.2 bar
